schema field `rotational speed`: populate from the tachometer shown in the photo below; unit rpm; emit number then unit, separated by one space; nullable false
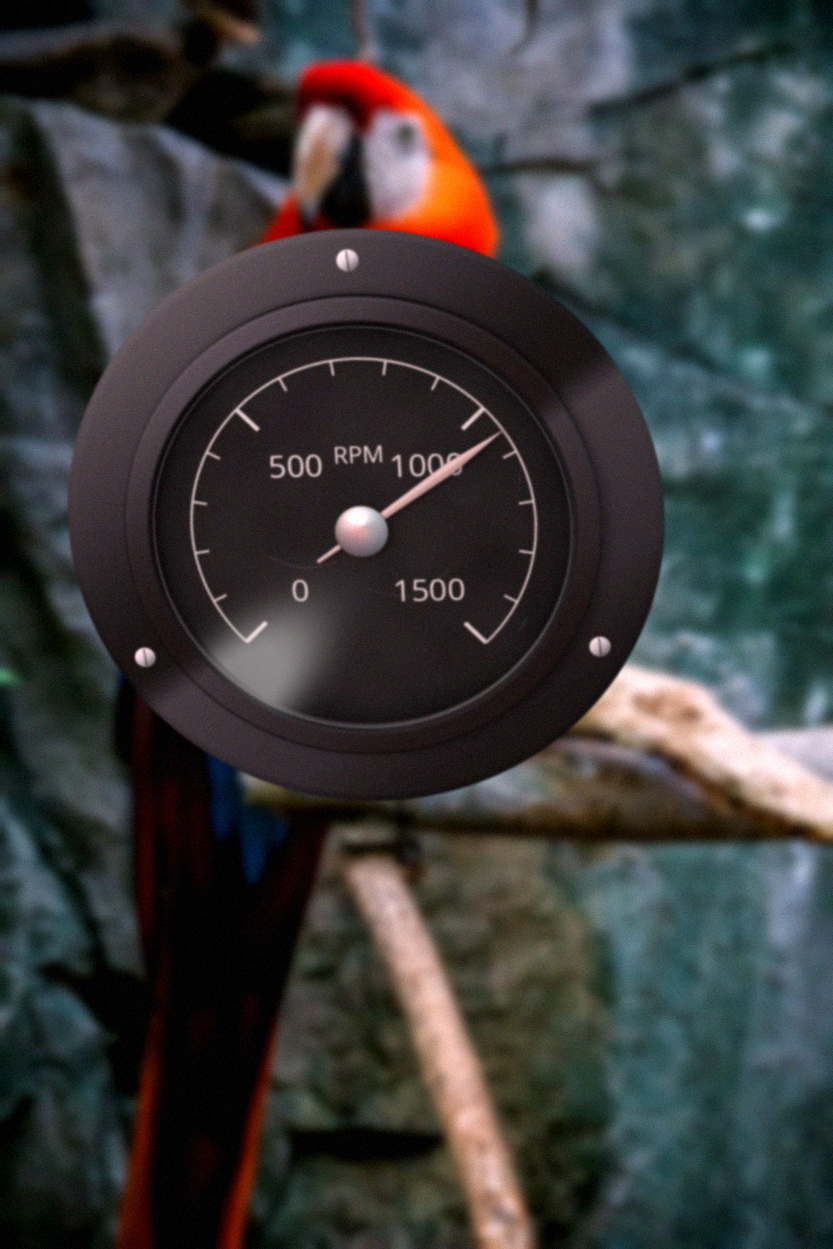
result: 1050 rpm
